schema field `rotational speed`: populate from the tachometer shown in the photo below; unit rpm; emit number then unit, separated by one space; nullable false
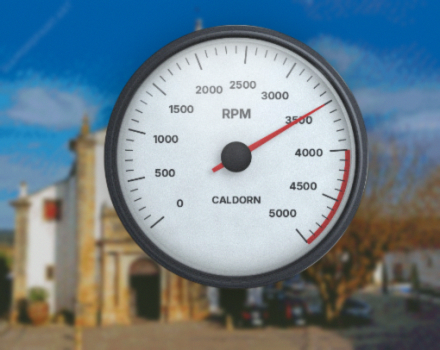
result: 3500 rpm
